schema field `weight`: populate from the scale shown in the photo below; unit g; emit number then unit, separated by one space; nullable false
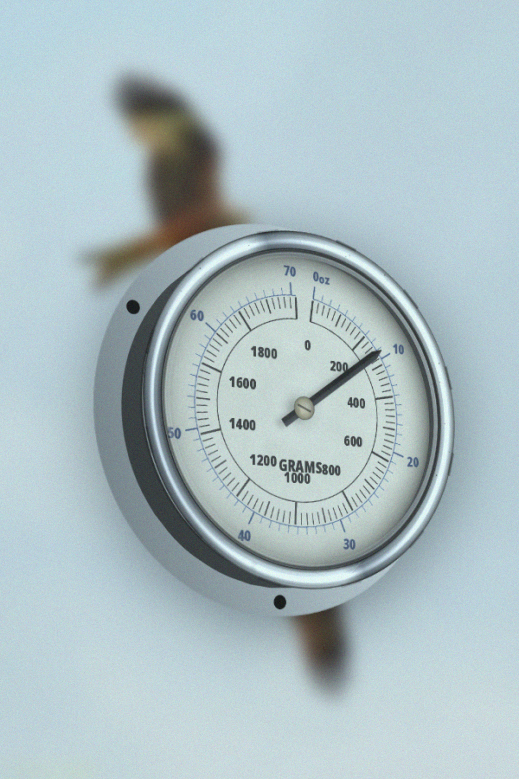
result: 260 g
